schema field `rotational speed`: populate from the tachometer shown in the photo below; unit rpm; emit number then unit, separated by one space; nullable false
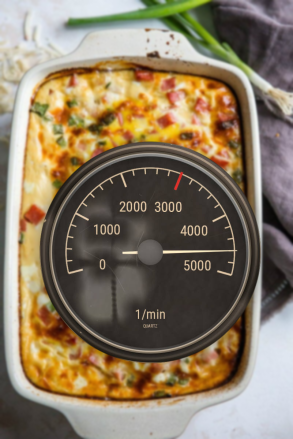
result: 4600 rpm
